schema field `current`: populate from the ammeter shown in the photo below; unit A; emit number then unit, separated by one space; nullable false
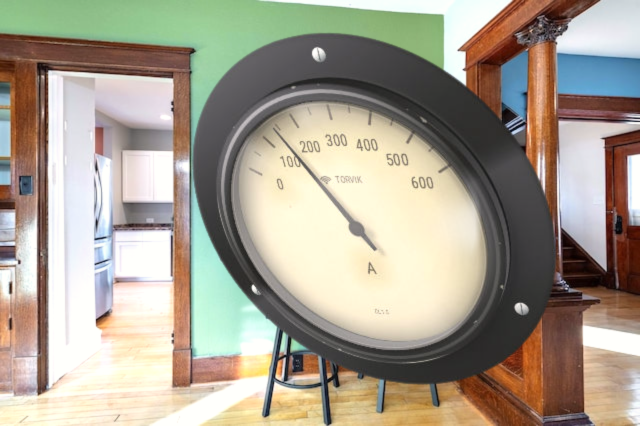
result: 150 A
